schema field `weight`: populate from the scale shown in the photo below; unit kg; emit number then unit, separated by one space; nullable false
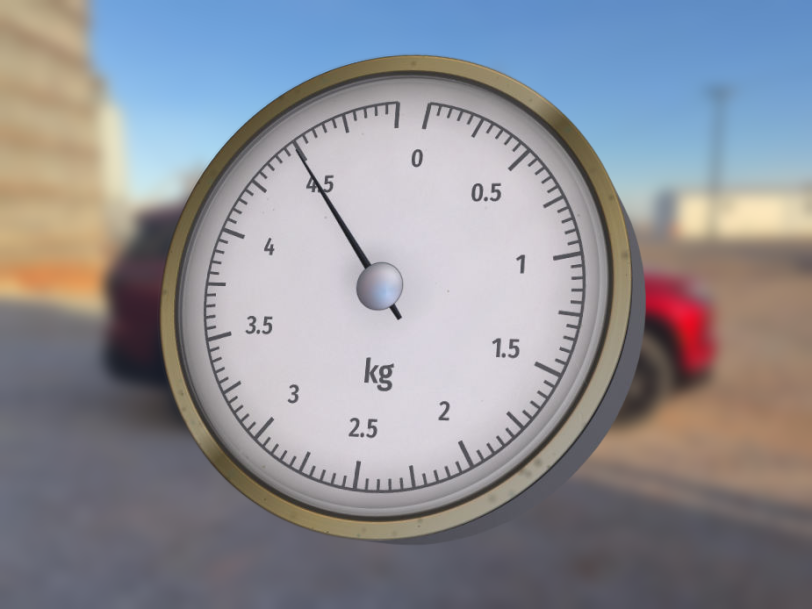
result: 4.5 kg
